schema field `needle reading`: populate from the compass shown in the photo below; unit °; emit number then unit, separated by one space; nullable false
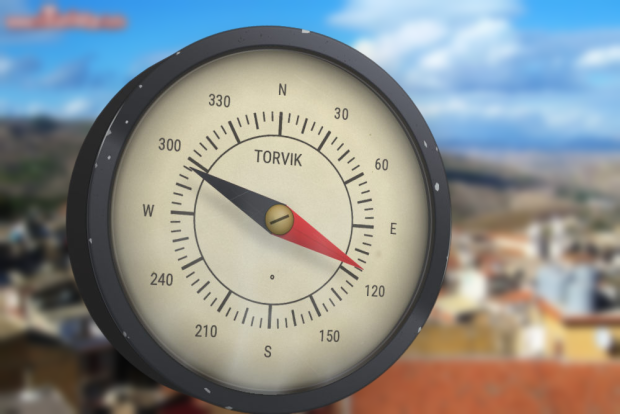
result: 115 °
